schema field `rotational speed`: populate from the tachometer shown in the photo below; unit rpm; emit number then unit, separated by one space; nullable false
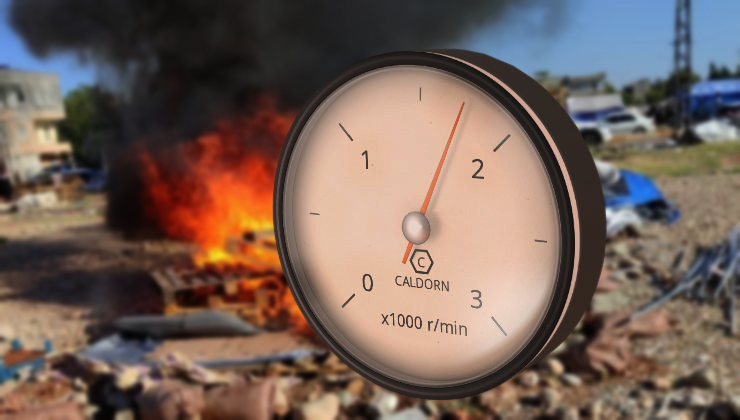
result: 1750 rpm
